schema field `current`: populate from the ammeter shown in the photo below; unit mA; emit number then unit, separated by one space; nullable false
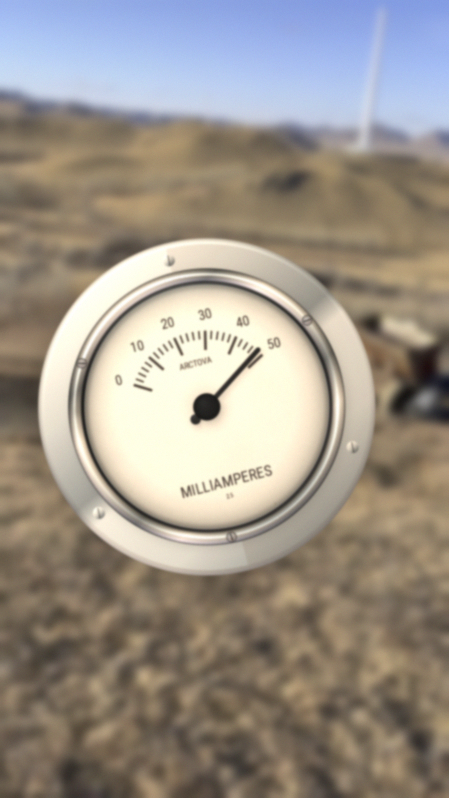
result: 48 mA
